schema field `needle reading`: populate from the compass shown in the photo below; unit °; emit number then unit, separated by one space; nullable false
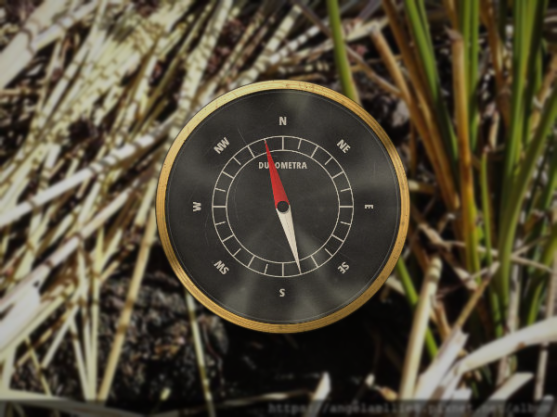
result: 345 °
